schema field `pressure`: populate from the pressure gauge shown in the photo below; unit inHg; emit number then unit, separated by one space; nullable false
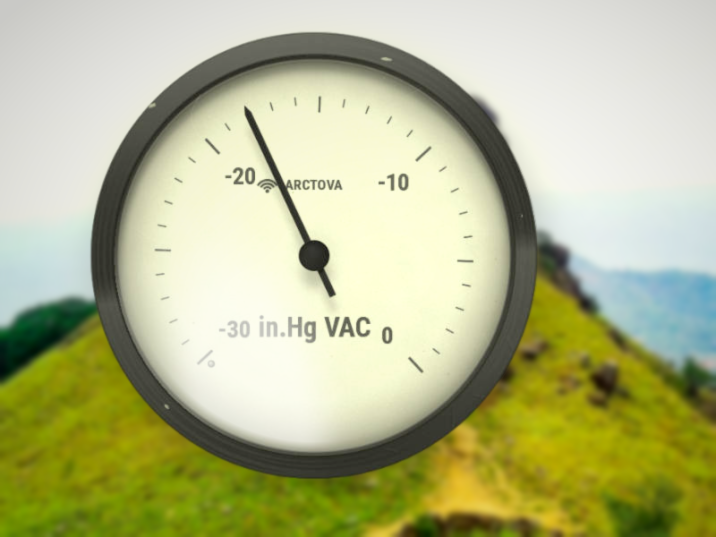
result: -18 inHg
